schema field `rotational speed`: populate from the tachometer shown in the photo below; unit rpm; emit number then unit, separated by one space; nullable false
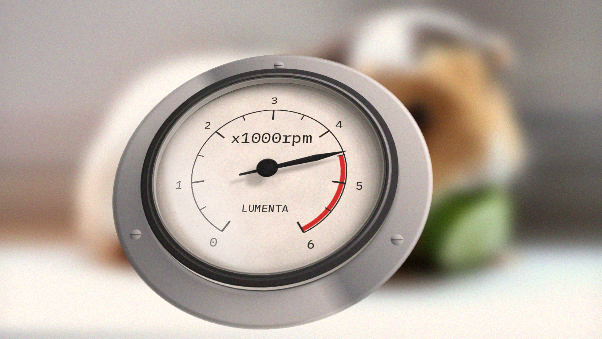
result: 4500 rpm
